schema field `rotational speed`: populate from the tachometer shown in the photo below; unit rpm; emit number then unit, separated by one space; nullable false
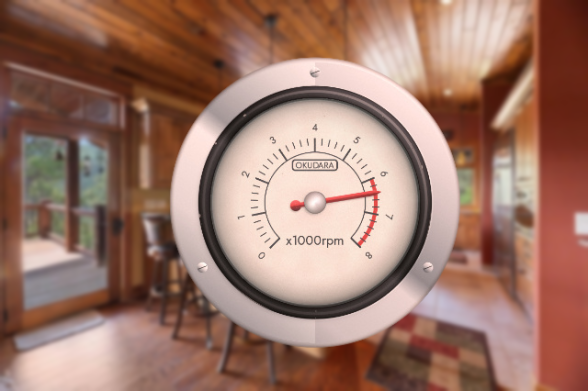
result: 6400 rpm
